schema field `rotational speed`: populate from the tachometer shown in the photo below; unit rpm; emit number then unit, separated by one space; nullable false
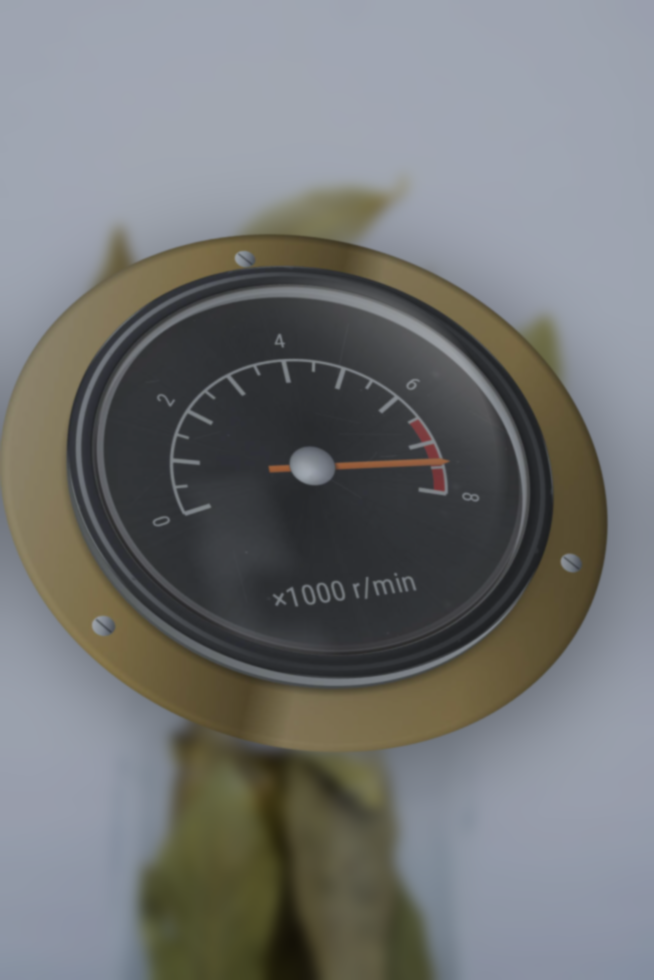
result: 7500 rpm
